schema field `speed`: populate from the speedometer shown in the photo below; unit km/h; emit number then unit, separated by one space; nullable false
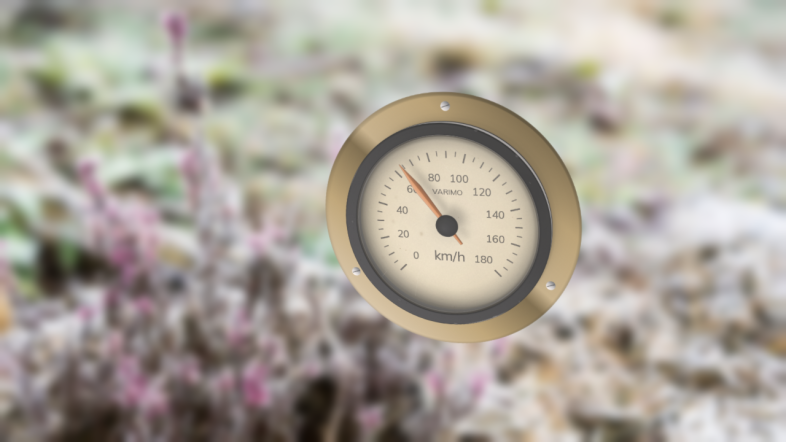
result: 65 km/h
